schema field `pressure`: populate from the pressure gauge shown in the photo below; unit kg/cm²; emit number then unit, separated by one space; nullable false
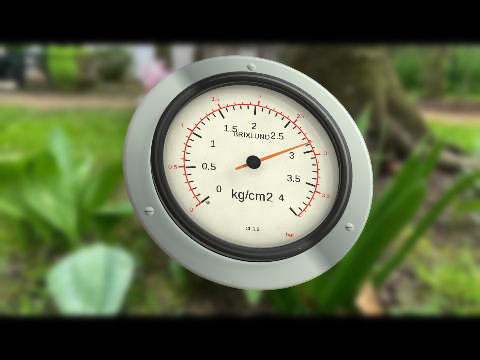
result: 2.9 kg/cm²
